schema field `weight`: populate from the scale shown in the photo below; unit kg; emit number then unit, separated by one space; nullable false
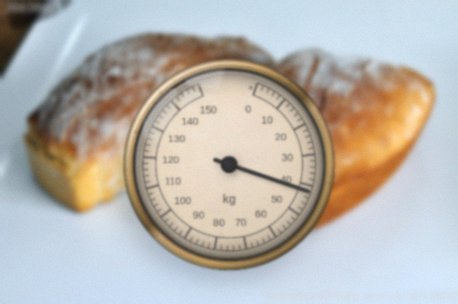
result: 42 kg
